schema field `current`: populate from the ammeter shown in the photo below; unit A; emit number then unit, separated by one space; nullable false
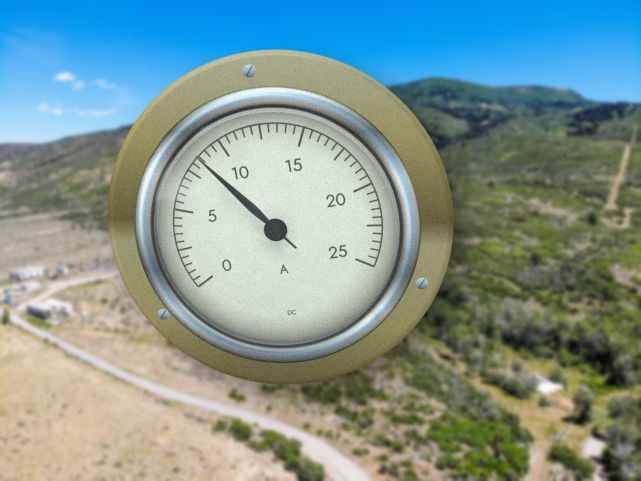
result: 8.5 A
